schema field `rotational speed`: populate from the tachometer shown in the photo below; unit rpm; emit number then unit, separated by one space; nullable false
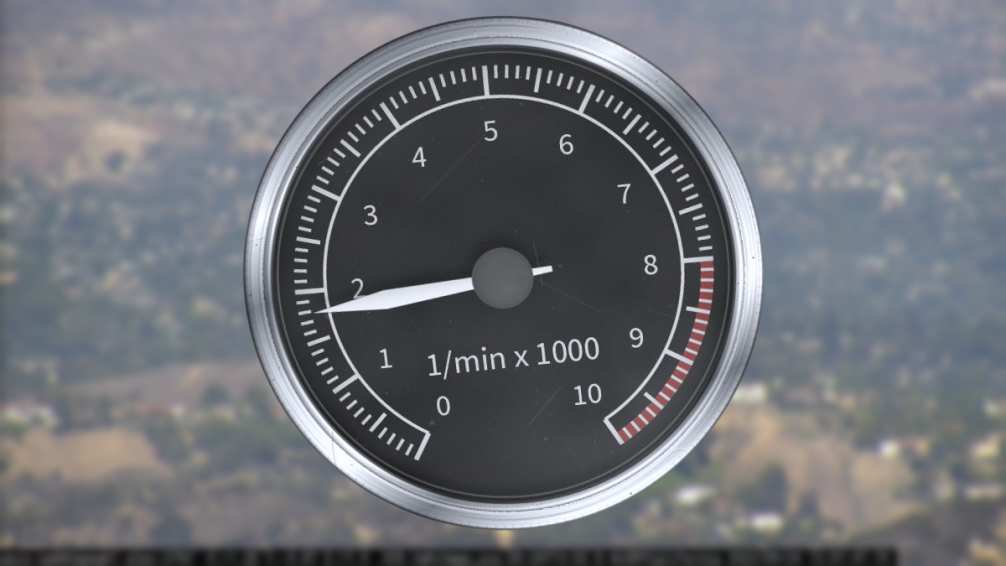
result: 1800 rpm
